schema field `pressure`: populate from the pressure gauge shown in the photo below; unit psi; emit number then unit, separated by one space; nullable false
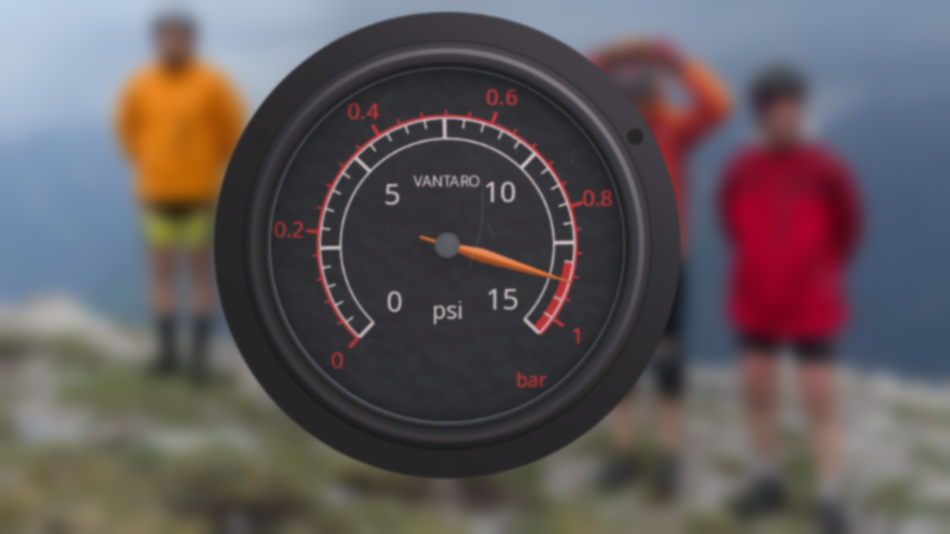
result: 13.5 psi
